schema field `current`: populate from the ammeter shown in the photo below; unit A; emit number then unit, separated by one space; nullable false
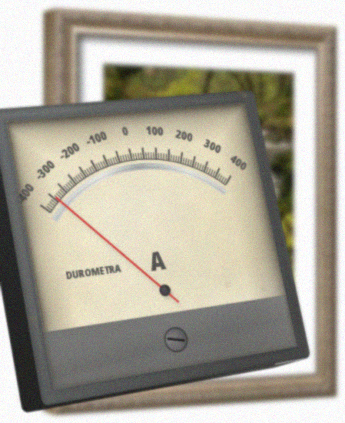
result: -350 A
